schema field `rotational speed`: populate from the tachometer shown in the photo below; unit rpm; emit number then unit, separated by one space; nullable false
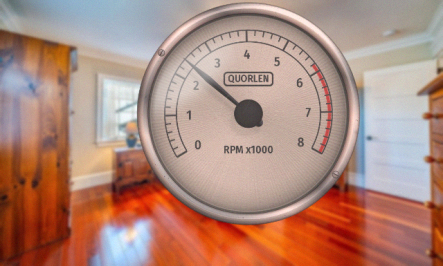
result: 2400 rpm
